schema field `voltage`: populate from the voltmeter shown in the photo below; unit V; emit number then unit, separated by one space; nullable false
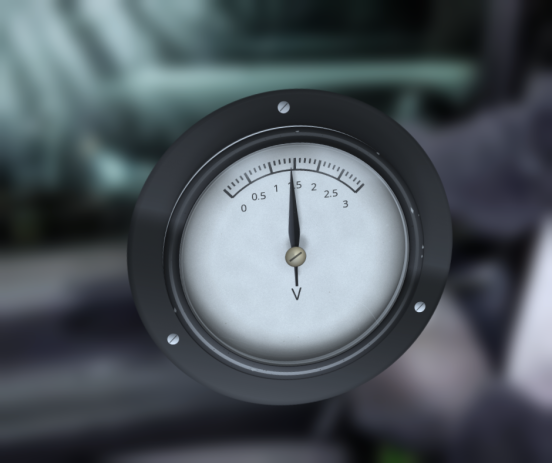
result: 1.4 V
